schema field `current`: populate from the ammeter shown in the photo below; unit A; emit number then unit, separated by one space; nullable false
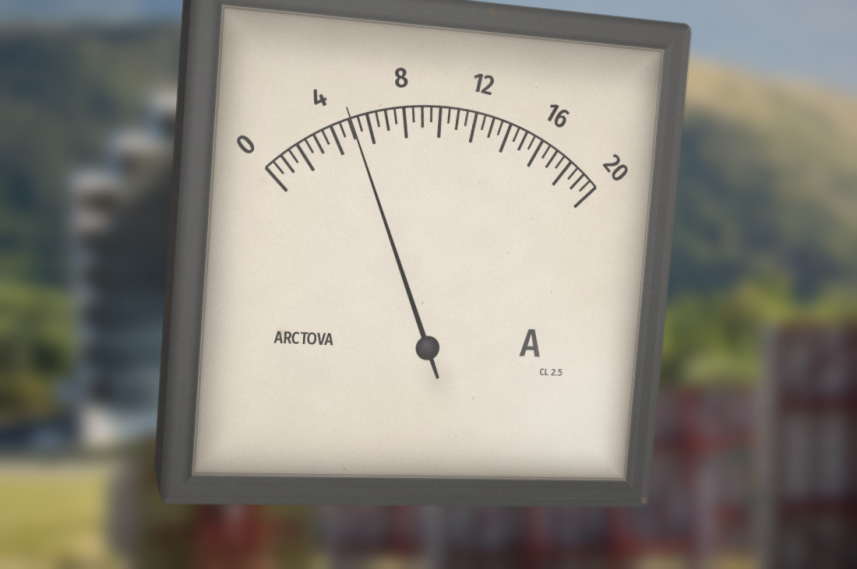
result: 5 A
